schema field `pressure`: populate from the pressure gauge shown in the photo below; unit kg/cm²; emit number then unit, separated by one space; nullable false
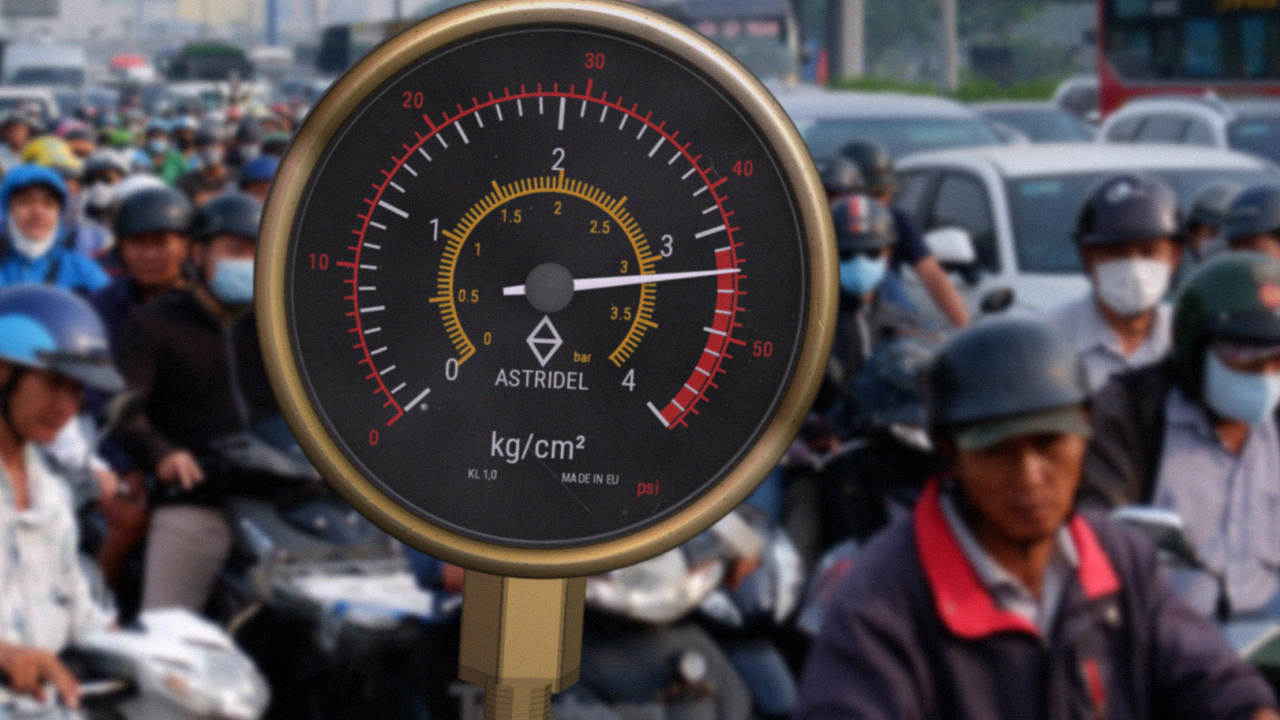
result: 3.2 kg/cm²
